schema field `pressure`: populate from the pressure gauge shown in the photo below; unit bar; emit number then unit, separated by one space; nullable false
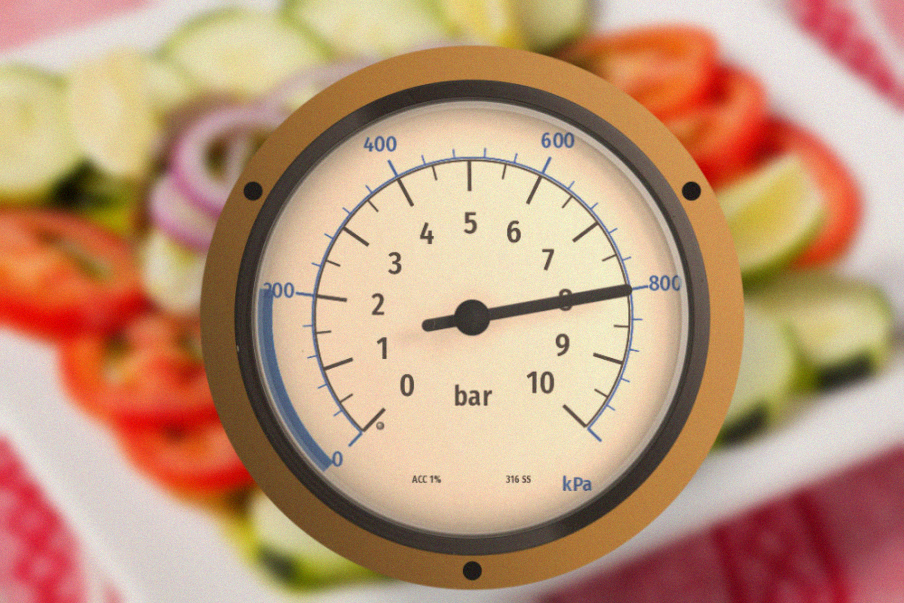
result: 8 bar
